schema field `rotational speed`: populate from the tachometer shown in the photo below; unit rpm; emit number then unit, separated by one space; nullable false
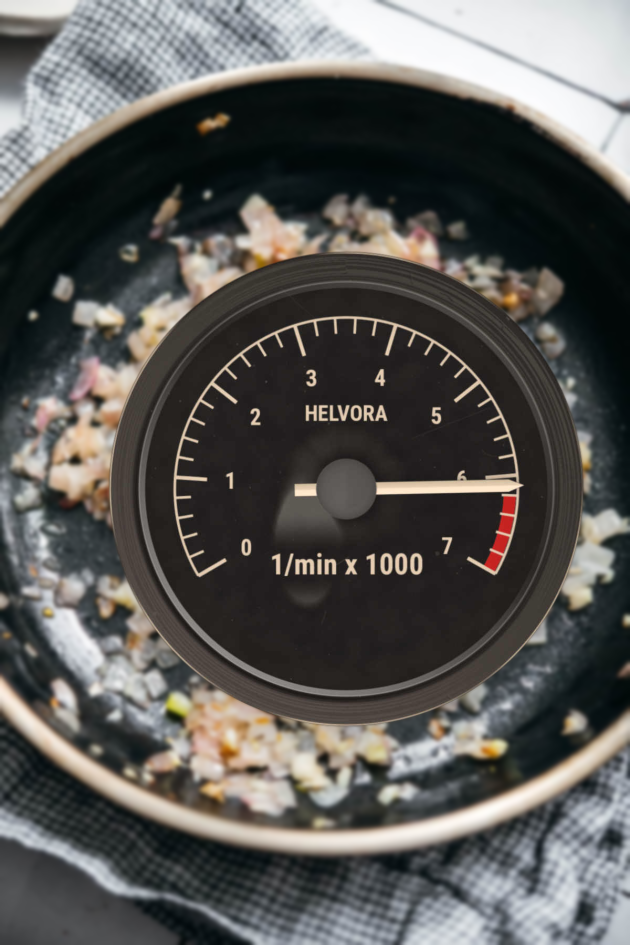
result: 6100 rpm
